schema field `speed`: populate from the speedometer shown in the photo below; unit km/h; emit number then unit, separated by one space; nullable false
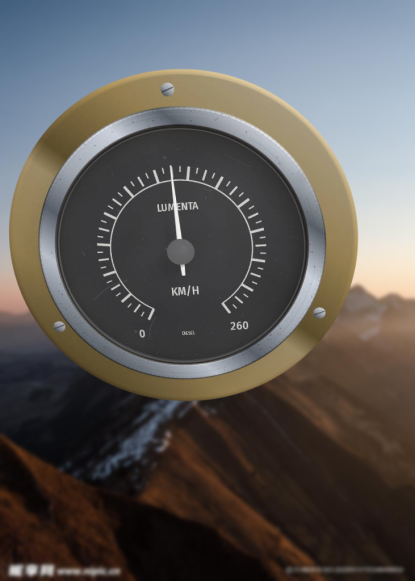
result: 130 km/h
